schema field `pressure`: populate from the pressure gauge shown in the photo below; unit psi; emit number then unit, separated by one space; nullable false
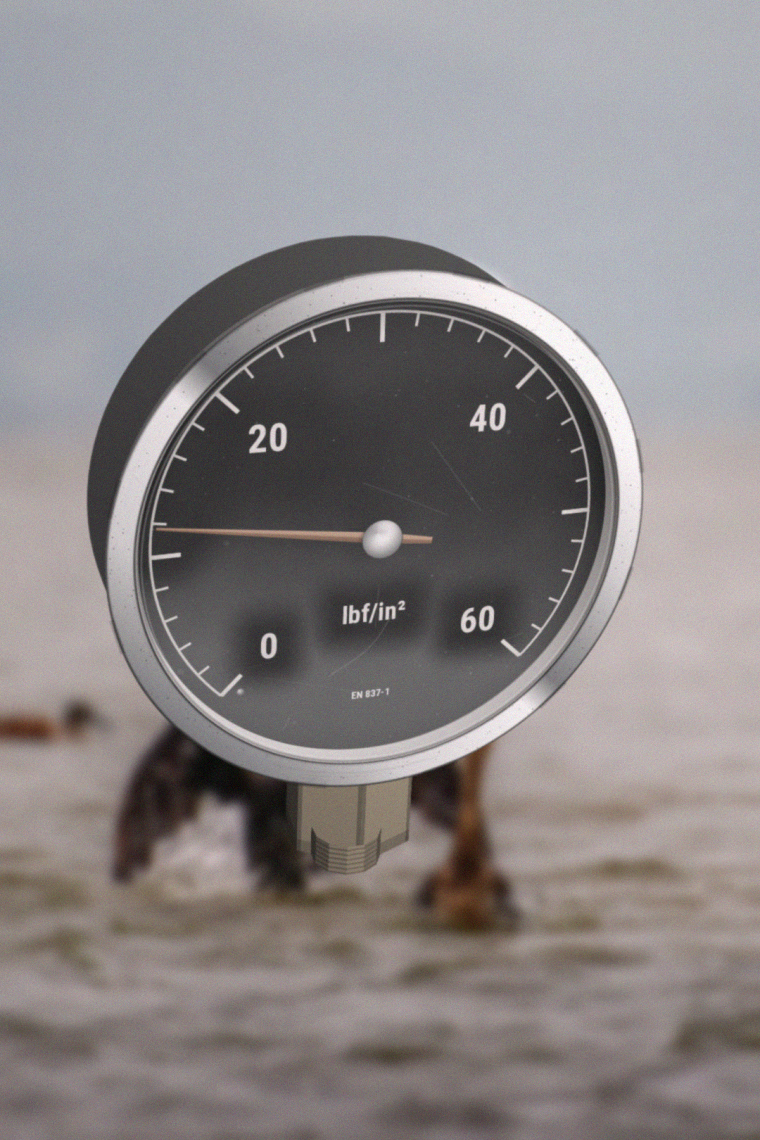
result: 12 psi
